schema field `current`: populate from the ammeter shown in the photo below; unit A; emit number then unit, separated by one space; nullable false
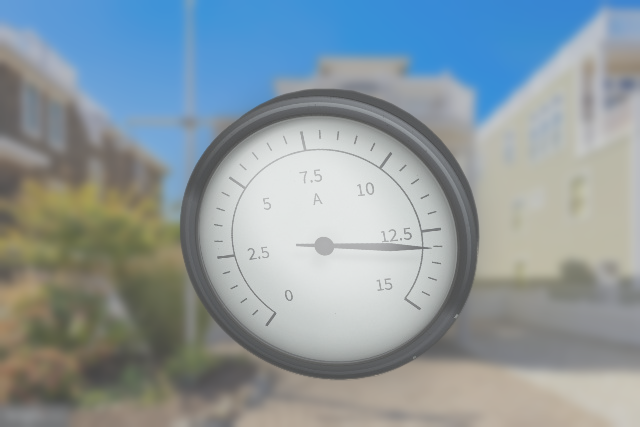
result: 13 A
